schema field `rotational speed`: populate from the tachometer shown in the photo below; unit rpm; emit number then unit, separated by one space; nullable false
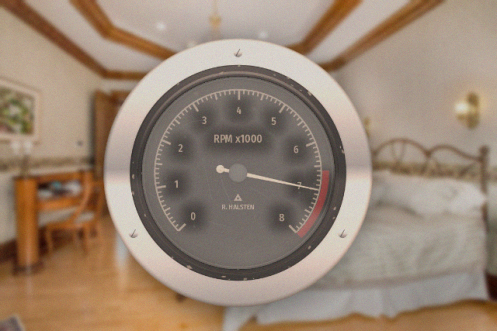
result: 7000 rpm
